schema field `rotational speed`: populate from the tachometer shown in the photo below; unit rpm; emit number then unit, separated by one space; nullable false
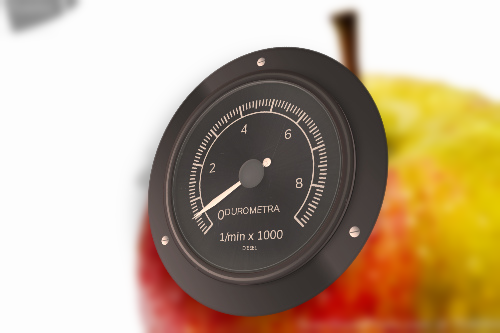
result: 500 rpm
